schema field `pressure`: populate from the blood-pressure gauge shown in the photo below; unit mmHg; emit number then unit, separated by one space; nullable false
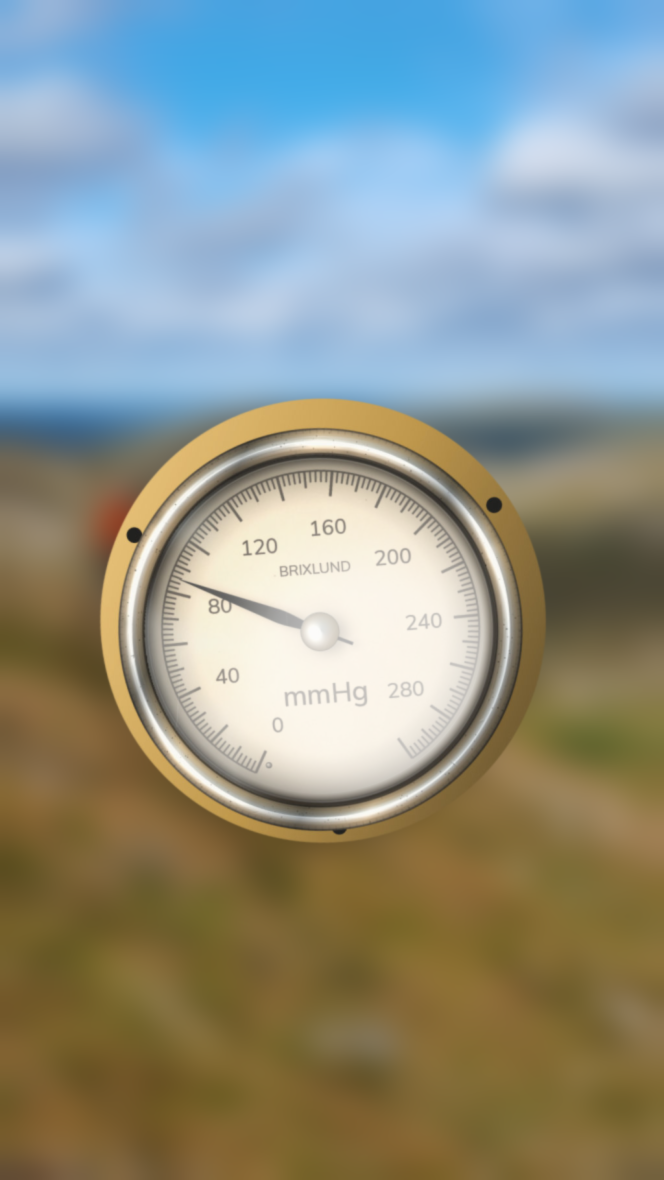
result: 86 mmHg
